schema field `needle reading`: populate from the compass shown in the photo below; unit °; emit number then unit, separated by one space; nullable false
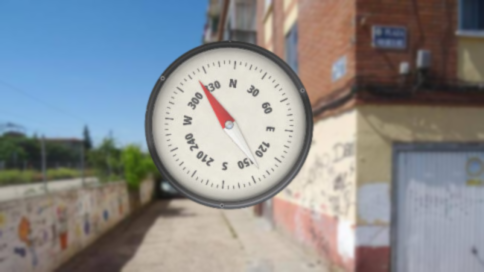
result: 320 °
